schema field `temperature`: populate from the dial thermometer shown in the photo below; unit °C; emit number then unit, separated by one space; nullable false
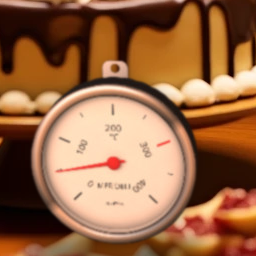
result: 50 °C
